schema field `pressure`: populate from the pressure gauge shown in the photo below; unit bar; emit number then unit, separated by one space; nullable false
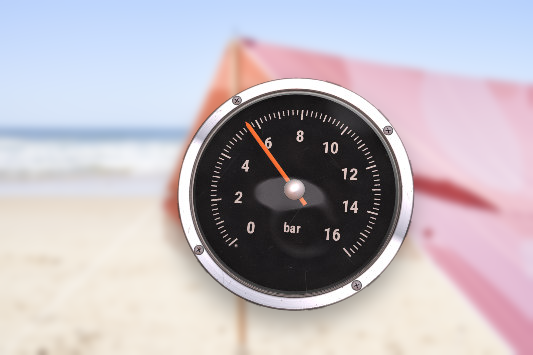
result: 5.6 bar
